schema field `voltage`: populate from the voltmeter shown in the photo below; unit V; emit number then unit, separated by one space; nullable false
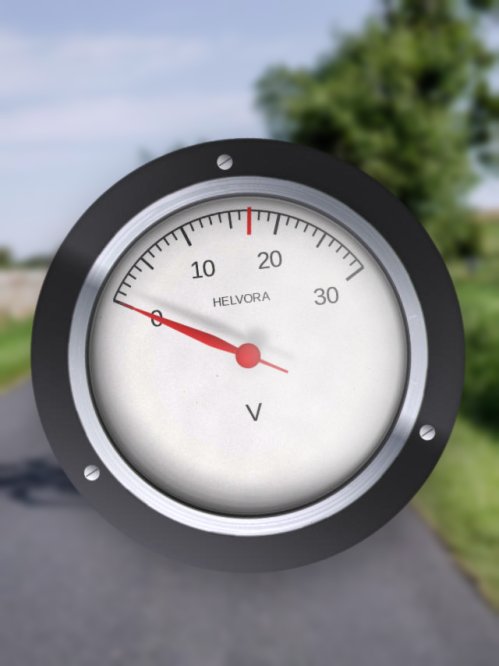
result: 0 V
